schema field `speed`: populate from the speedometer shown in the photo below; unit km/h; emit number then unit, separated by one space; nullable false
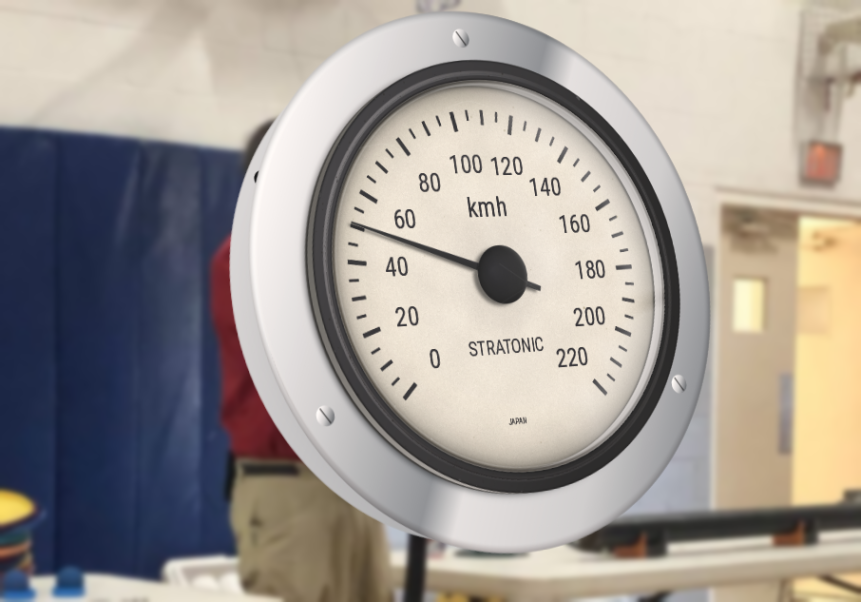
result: 50 km/h
